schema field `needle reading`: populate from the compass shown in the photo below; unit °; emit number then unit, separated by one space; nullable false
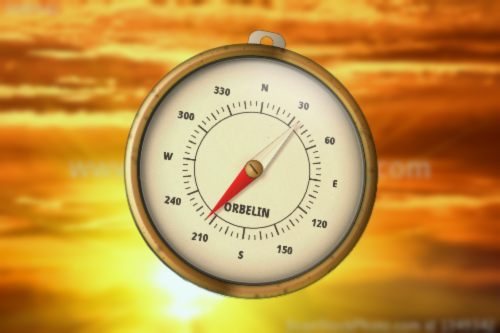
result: 215 °
